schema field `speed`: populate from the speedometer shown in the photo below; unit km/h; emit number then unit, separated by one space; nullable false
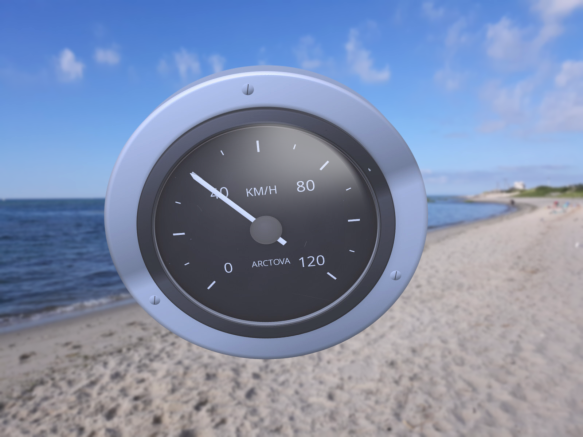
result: 40 km/h
